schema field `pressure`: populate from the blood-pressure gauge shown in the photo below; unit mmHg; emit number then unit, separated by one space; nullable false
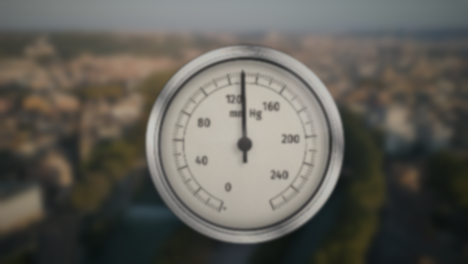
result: 130 mmHg
